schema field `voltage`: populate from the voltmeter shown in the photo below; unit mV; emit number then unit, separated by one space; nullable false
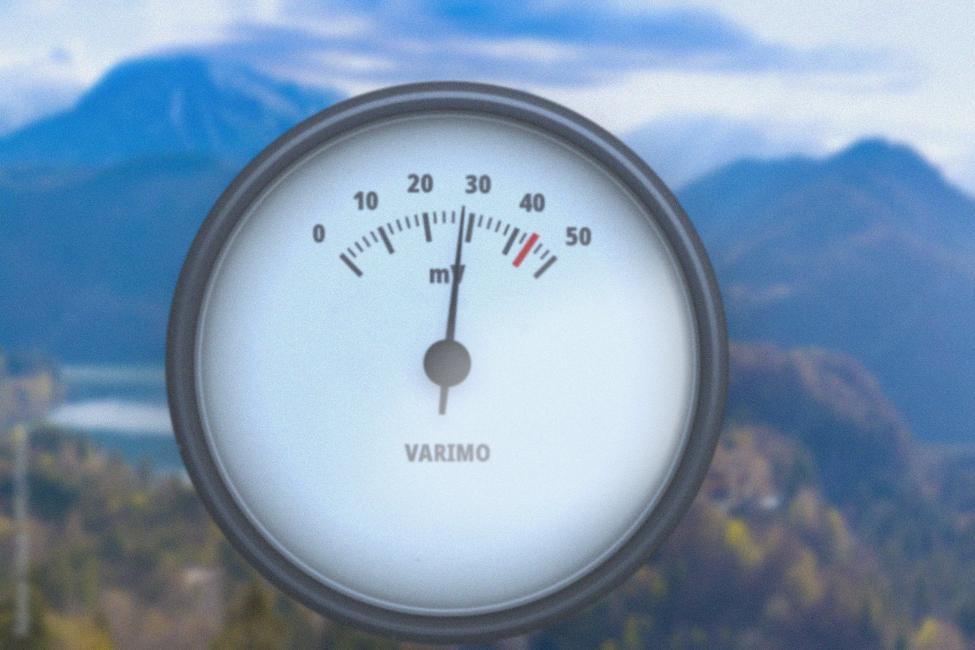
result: 28 mV
